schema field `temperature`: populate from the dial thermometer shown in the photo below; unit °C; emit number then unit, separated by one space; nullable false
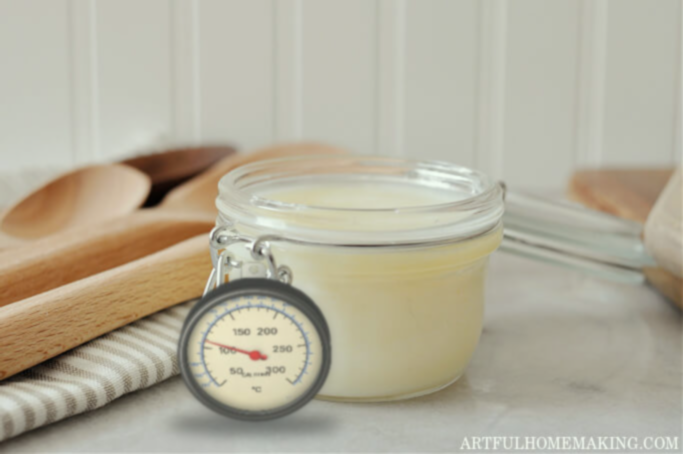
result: 110 °C
